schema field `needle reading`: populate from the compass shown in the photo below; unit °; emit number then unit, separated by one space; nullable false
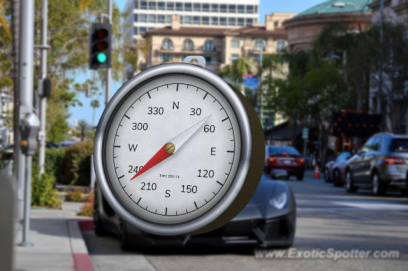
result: 230 °
